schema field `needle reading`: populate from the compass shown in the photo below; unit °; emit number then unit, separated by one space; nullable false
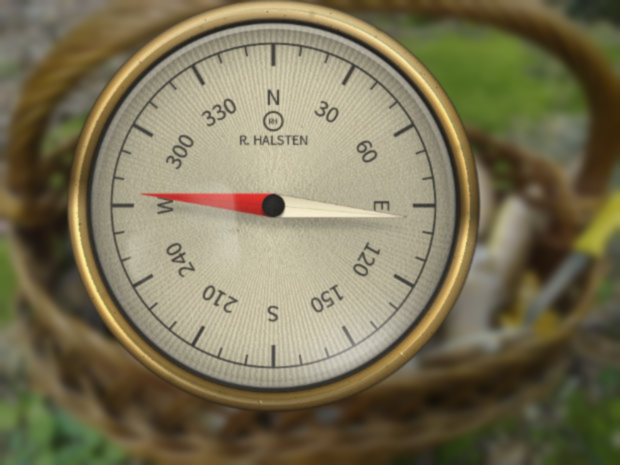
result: 275 °
